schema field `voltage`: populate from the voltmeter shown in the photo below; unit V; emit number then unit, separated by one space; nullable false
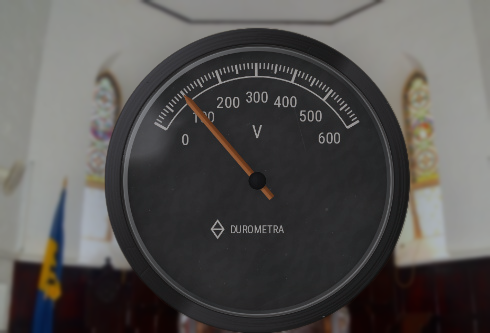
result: 100 V
